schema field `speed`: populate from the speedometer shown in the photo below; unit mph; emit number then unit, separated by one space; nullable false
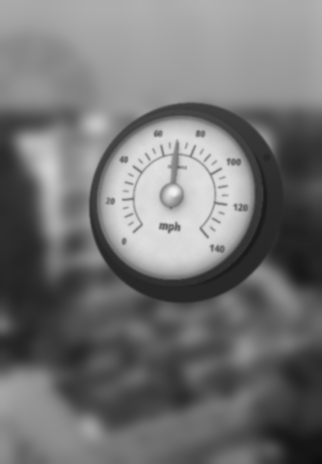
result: 70 mph
